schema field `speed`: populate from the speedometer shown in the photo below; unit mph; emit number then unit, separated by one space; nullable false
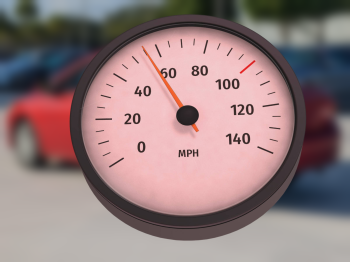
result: 55 mph
